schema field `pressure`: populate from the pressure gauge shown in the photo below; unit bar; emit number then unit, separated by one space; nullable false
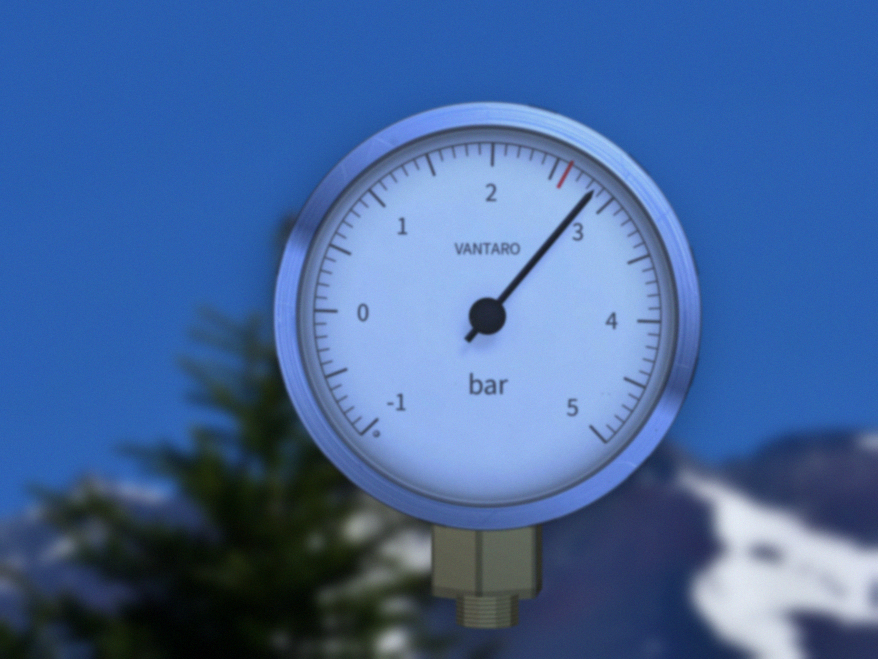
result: 2.85 bar
